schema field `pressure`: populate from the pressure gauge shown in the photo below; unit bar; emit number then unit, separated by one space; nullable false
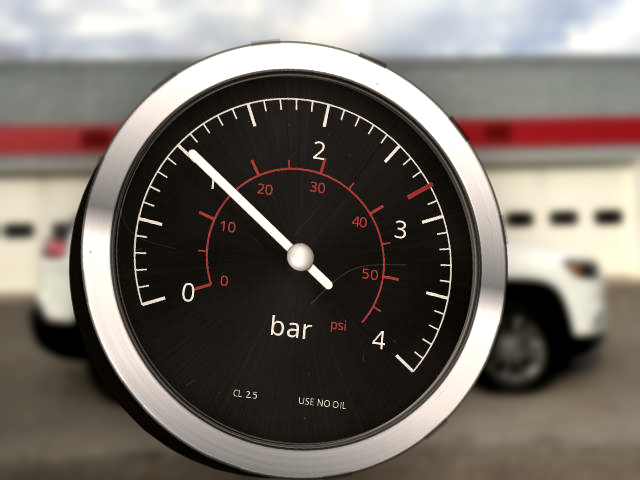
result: 1 bar
